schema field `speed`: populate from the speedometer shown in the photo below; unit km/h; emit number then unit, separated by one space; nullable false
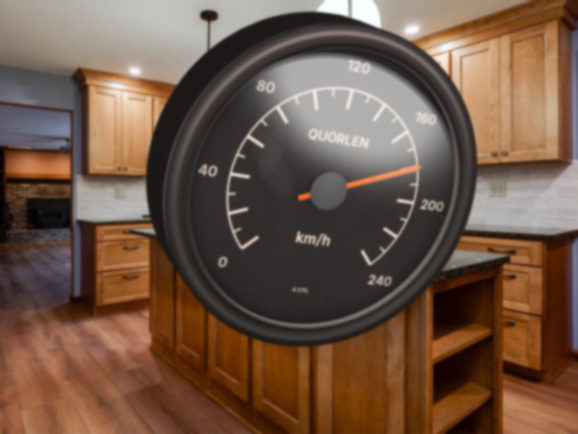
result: 180 km/h
